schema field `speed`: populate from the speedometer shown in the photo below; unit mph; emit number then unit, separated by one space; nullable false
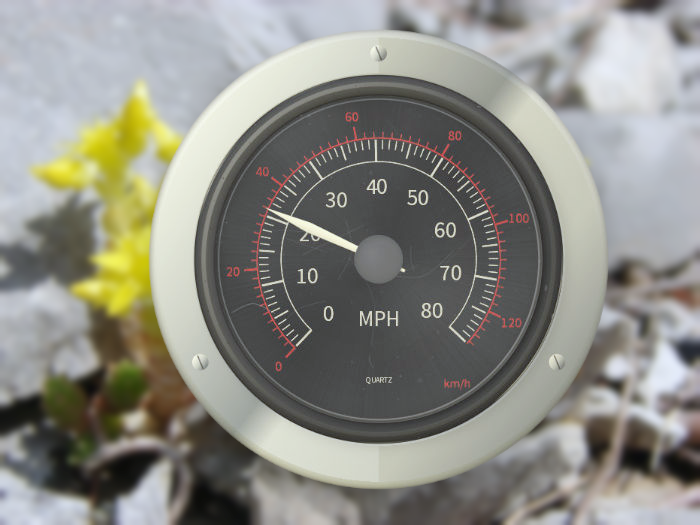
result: 21 mph
